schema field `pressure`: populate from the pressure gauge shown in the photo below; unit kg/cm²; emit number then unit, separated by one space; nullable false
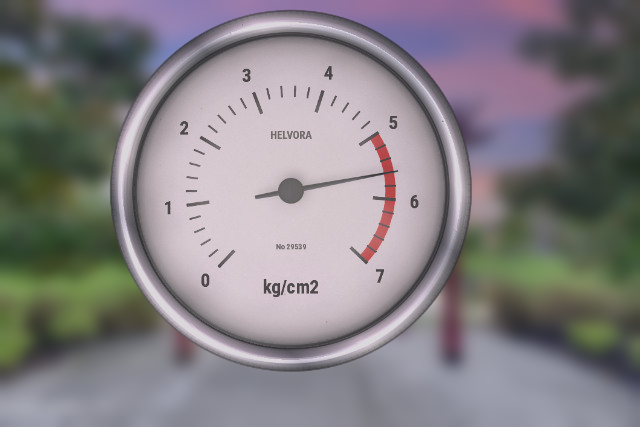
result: 5.6 kg/cm²
